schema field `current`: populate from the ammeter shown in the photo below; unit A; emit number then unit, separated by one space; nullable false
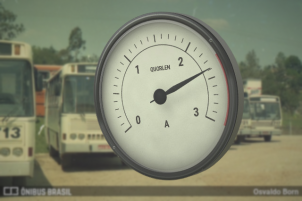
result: 2.4 A
